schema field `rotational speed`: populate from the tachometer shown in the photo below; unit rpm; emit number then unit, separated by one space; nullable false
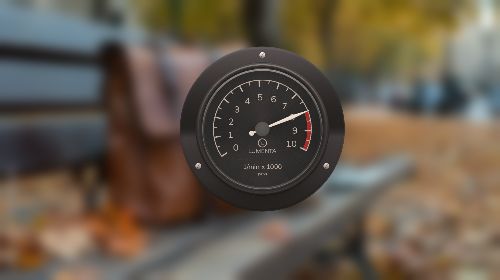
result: 8000 rpm
